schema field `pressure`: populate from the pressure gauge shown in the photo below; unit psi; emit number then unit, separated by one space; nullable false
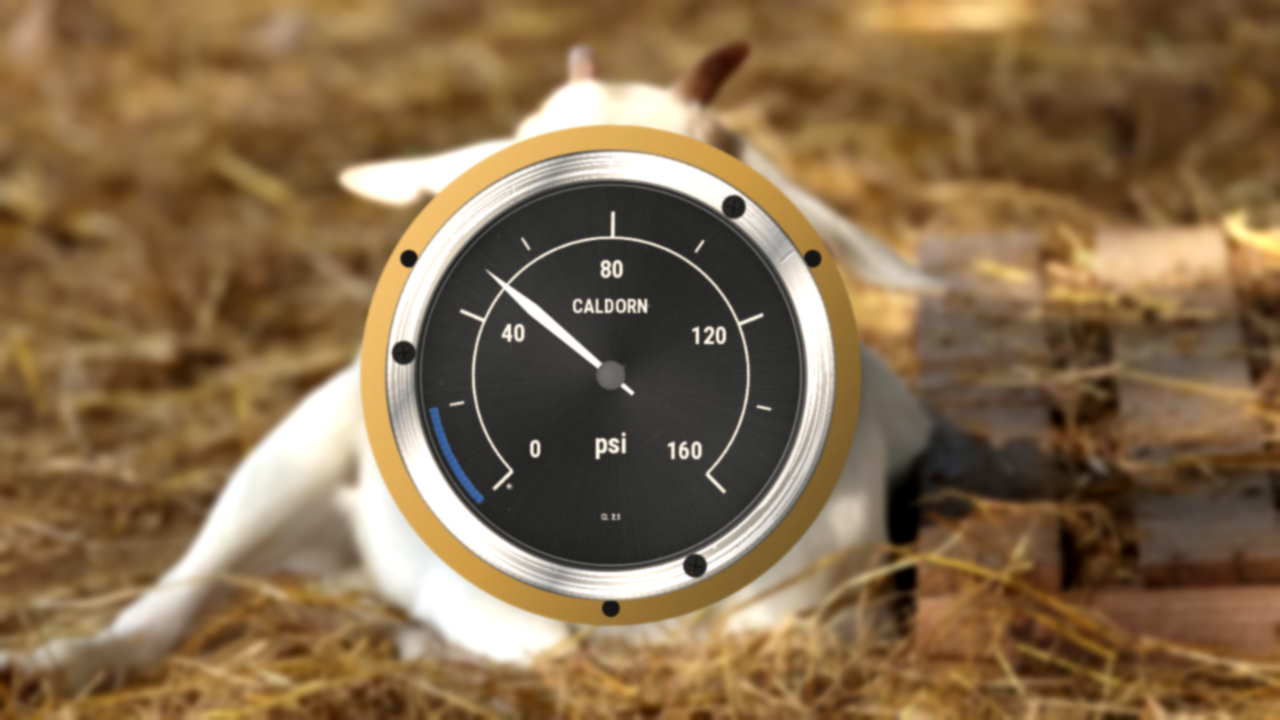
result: 50 psi
